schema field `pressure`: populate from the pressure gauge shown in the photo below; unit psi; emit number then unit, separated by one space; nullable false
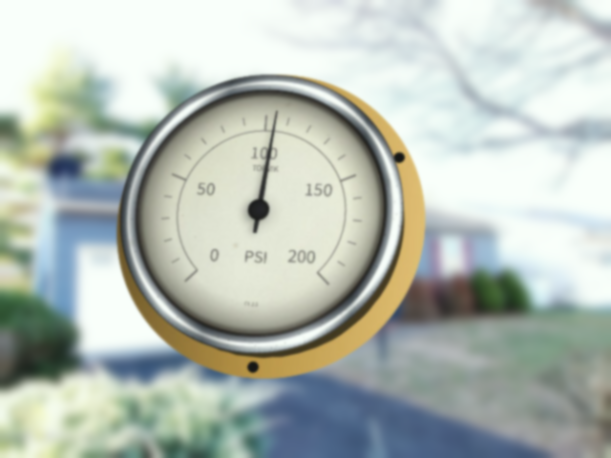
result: 105 psi
